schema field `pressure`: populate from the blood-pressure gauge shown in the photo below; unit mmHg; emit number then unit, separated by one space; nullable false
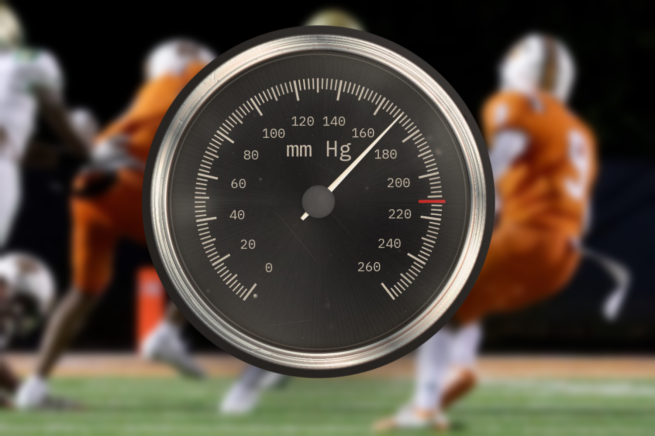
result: 170 mmHg
